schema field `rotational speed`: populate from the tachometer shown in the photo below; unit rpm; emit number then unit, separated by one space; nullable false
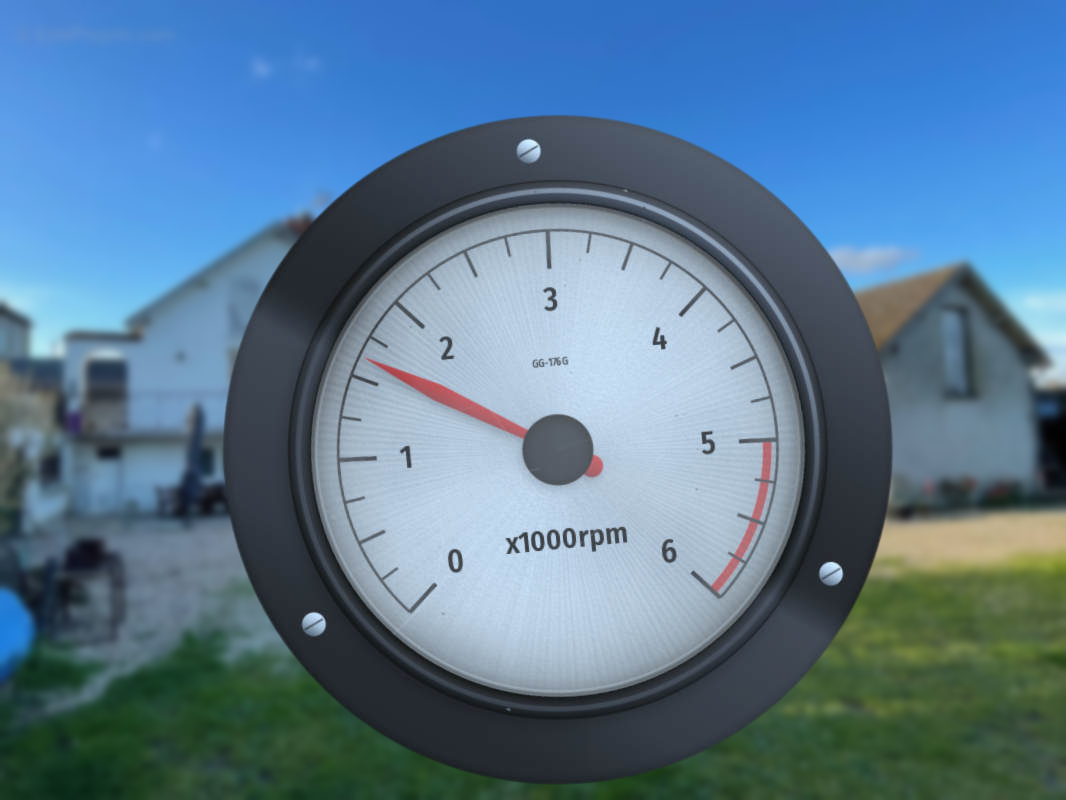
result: 1625 rpm
